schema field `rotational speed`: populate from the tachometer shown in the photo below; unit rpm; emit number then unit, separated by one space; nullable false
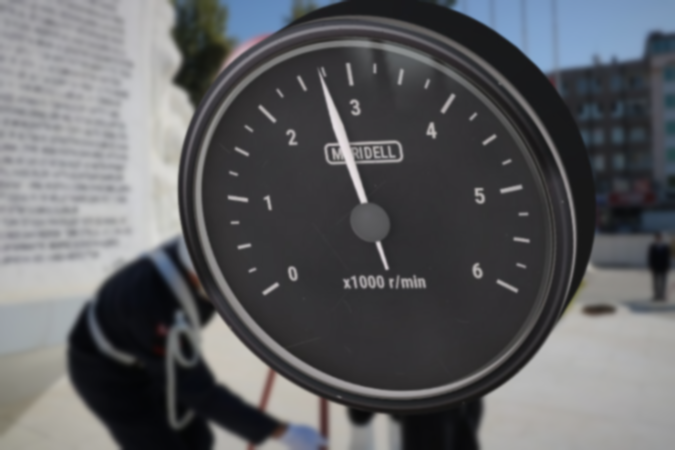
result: 2750 rpm
